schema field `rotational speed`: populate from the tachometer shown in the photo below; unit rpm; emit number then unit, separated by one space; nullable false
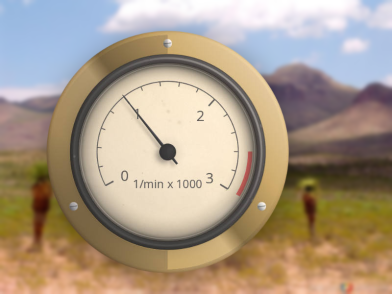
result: 1000 rpm
